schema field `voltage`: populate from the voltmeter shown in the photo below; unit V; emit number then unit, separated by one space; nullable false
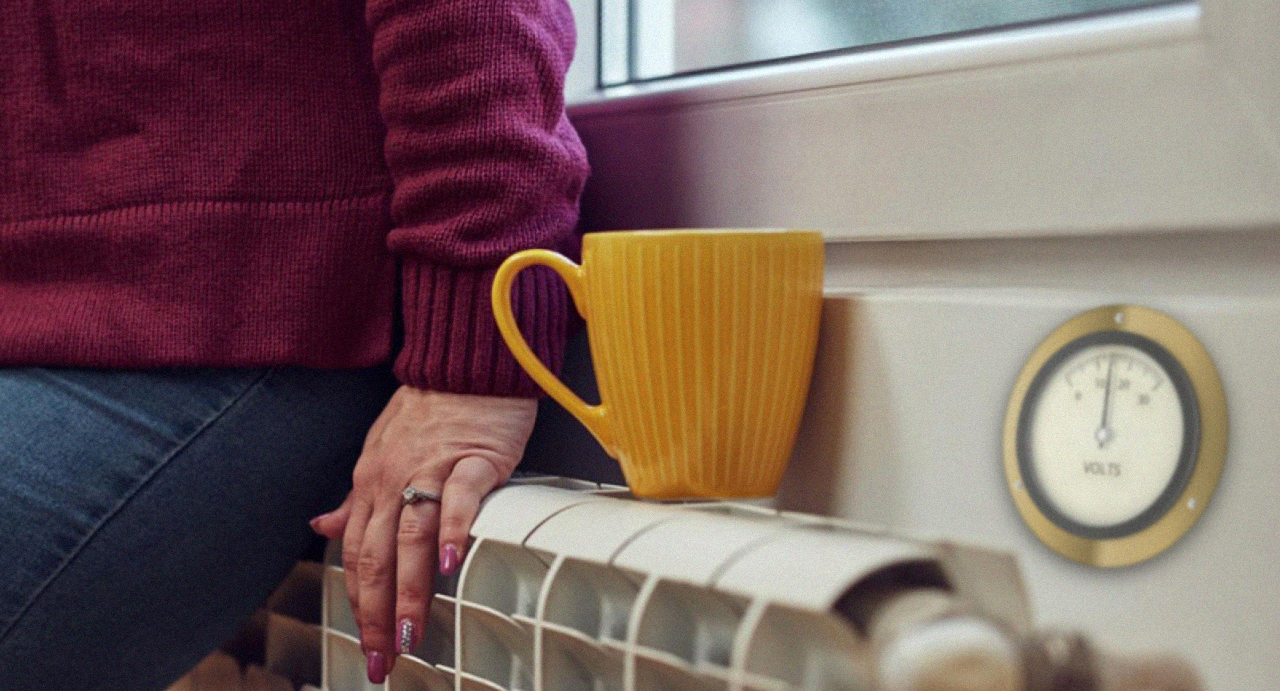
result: 15 V
